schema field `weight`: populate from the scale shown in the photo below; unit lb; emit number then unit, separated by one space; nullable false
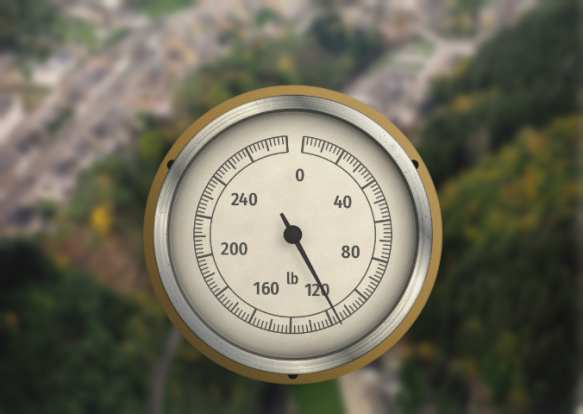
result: 116 lb
